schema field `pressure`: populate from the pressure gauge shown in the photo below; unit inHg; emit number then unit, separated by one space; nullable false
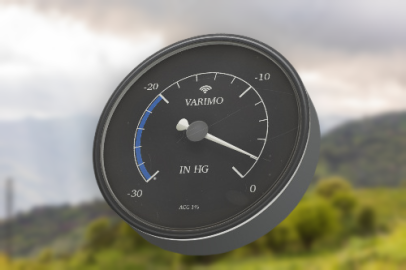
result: -2 inHg
